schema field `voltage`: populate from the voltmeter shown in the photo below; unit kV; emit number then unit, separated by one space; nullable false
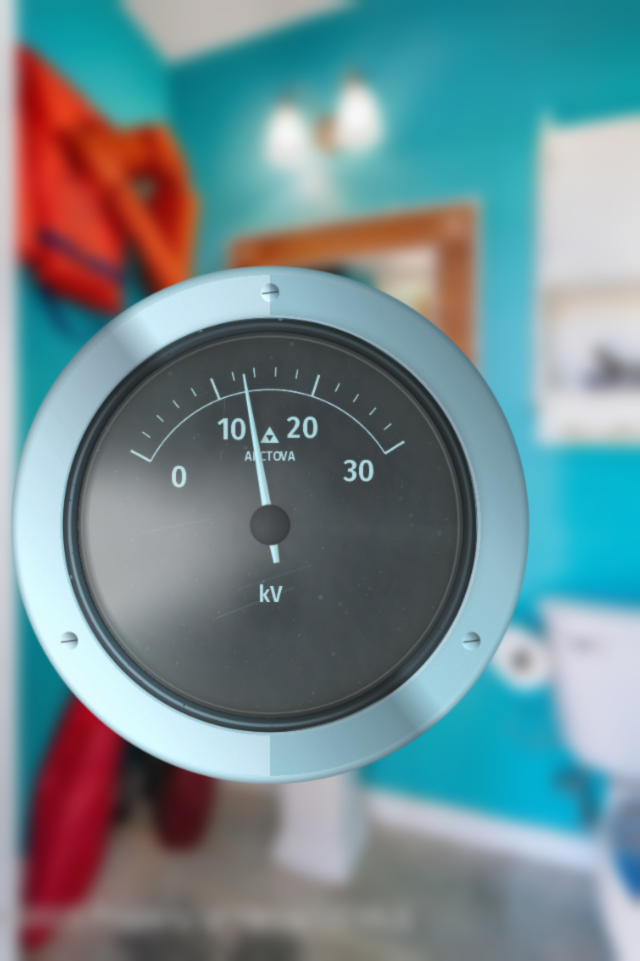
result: 13 kV
